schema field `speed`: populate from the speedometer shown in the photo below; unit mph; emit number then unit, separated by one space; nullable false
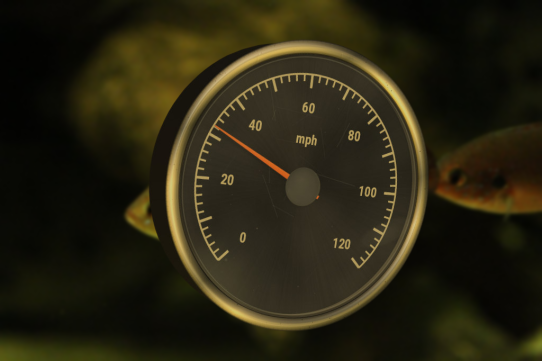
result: 32 mph
